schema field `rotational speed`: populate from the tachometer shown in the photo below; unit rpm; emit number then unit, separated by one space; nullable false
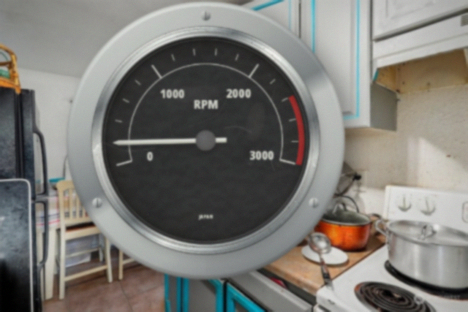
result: 200 rpm
